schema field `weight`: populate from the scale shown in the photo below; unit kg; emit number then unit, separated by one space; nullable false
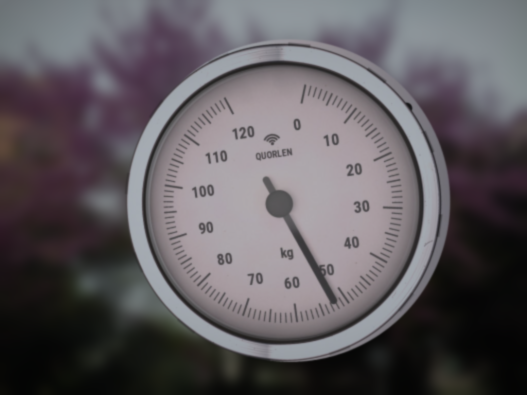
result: 52 kg
